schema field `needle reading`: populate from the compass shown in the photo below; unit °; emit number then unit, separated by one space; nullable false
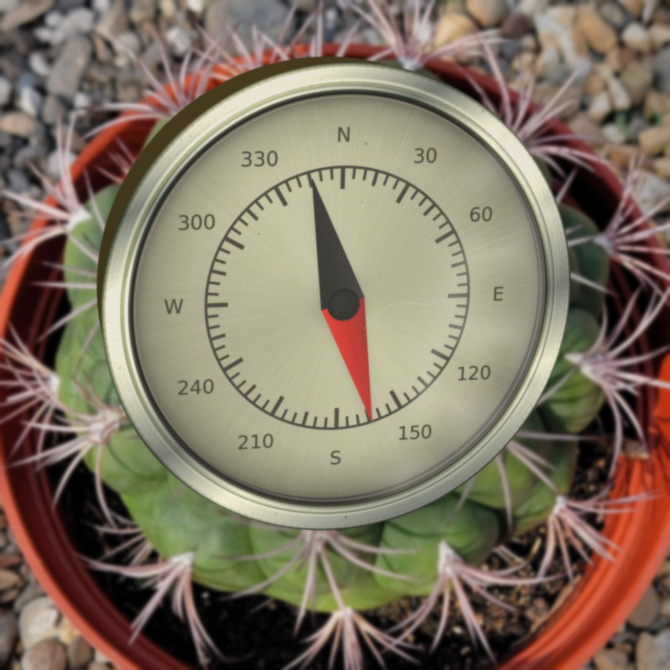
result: 165 °
